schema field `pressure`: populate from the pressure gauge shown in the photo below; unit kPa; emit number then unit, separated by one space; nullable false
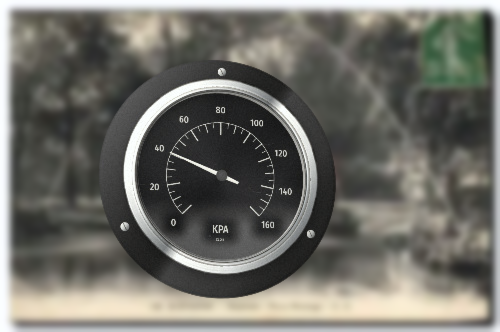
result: 40 kPa
